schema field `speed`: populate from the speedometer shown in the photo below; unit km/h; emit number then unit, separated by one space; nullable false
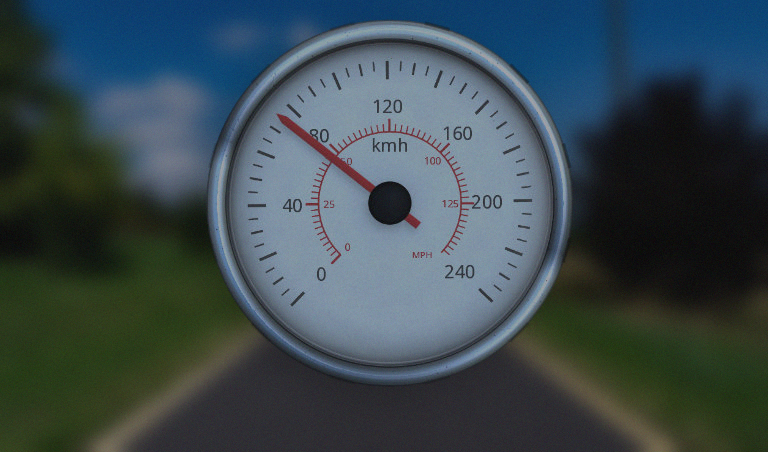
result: 75 km/h
